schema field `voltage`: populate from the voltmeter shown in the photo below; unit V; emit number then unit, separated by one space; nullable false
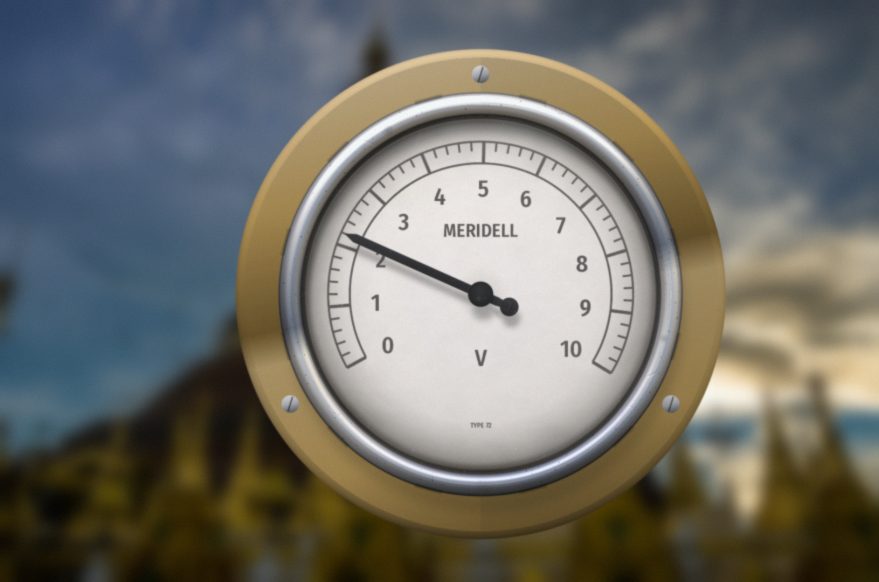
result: 2.2 V
